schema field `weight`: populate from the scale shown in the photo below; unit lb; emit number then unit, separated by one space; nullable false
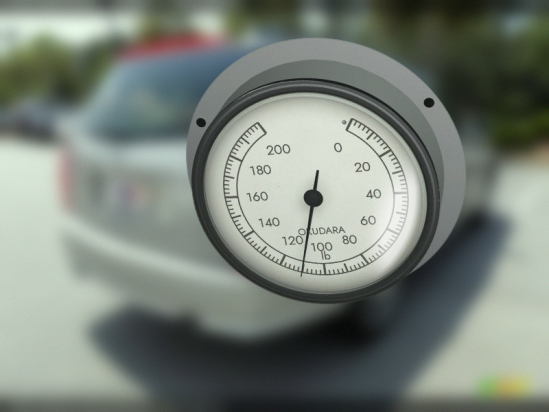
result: 110 lb
